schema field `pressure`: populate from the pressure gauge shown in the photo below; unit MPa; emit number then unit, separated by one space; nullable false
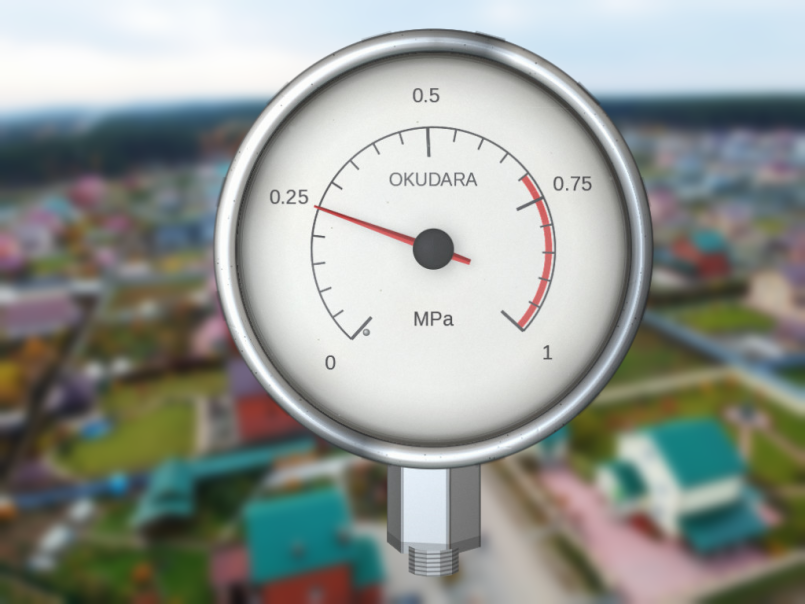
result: 0.25 MPa
